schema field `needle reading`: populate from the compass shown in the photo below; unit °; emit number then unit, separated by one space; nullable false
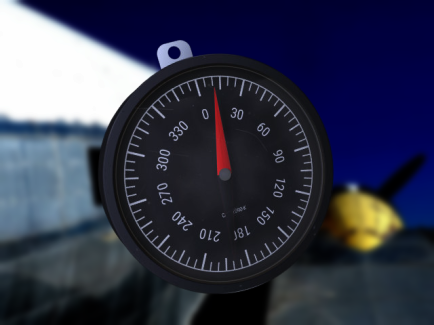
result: 10 °
